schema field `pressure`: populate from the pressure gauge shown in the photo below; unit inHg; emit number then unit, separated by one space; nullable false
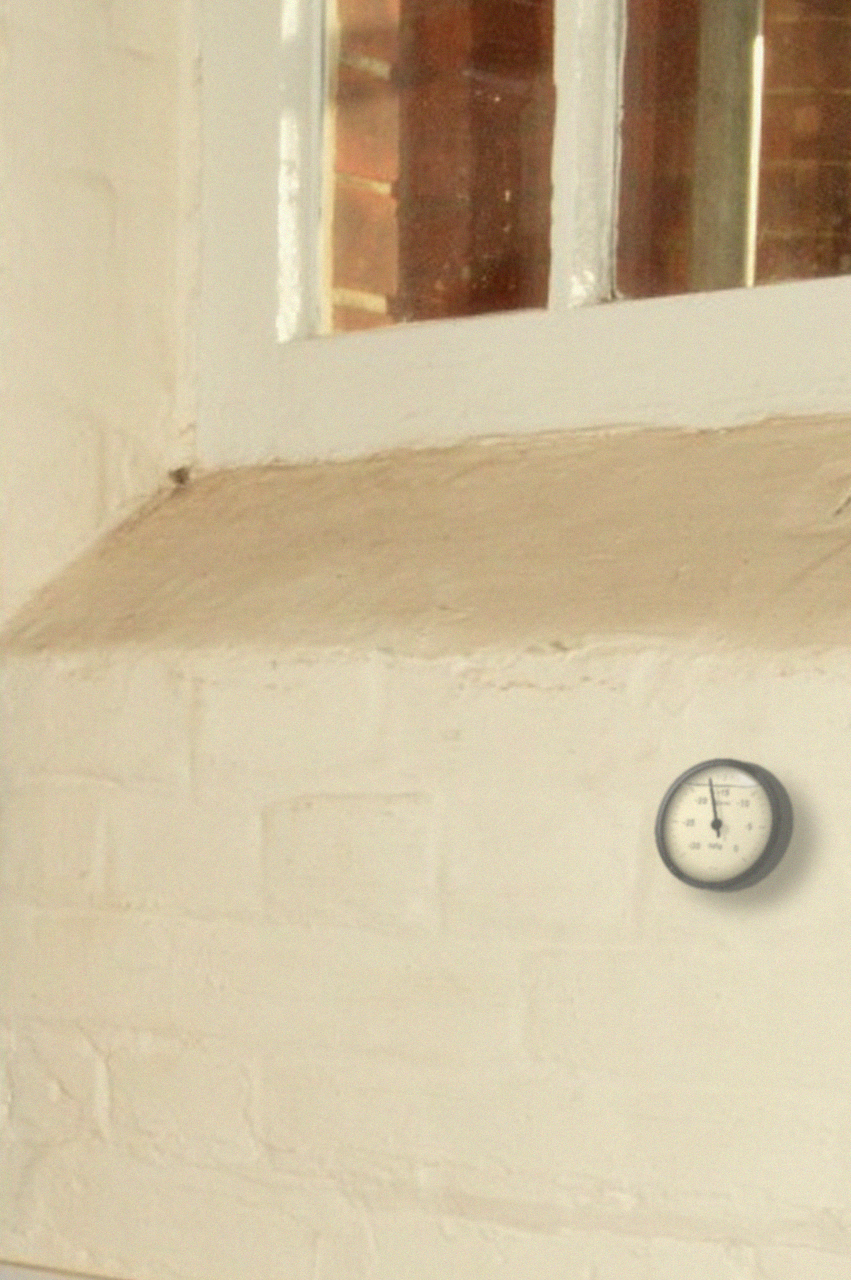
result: -17 inHg
